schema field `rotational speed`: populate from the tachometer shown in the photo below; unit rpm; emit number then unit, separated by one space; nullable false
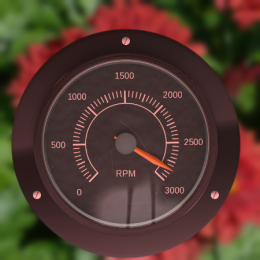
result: 2850 rpm
